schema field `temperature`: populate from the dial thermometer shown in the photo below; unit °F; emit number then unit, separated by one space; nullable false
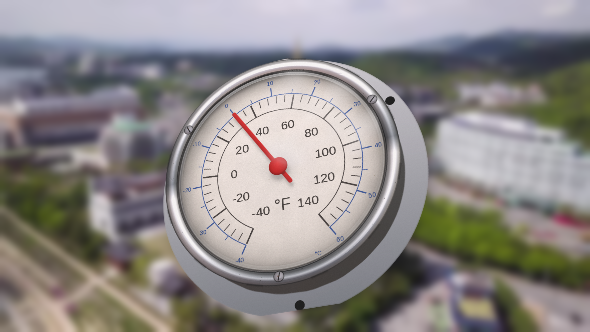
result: 32 °F
